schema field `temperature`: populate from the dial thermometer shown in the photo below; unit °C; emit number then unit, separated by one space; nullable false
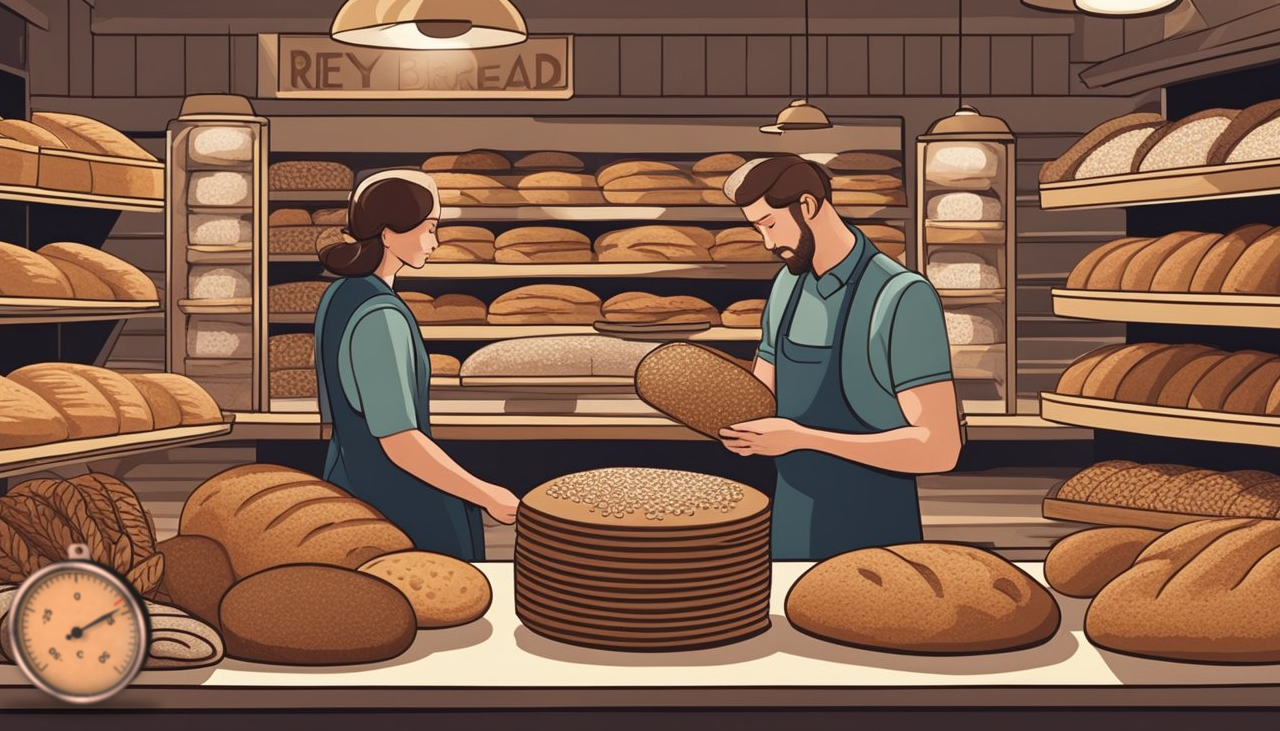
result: 22.5 °C
